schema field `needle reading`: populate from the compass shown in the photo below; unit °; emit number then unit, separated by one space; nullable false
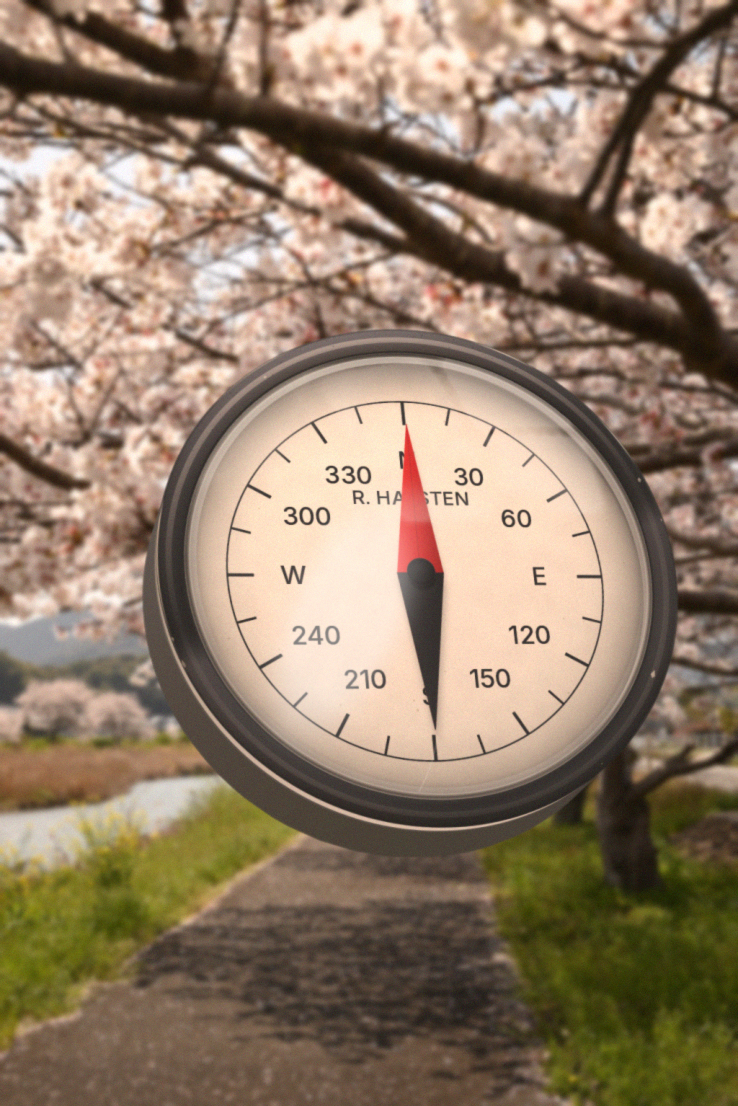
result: 0 °
